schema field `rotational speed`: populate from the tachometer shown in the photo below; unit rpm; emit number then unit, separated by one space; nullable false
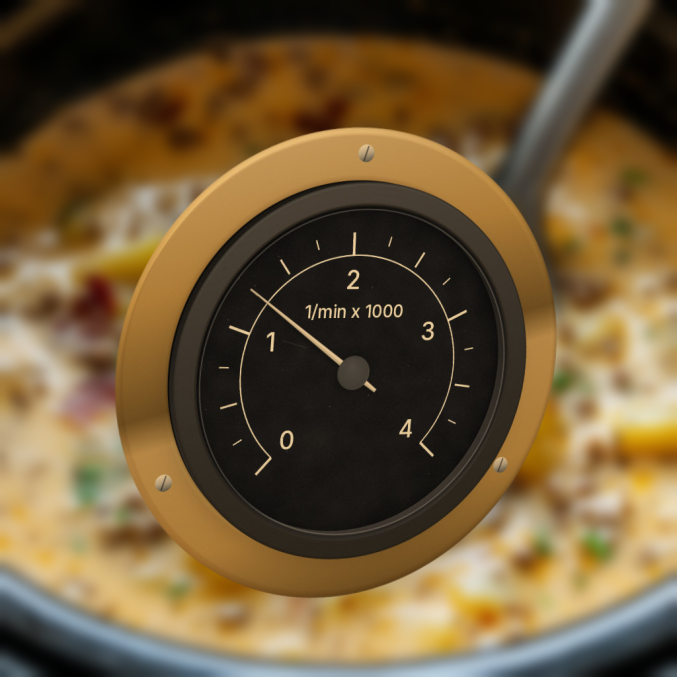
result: 1250 rpm
